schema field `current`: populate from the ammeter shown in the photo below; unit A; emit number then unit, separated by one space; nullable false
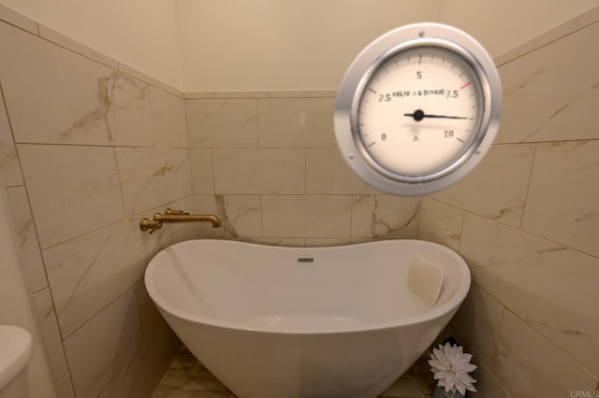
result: 9 A
